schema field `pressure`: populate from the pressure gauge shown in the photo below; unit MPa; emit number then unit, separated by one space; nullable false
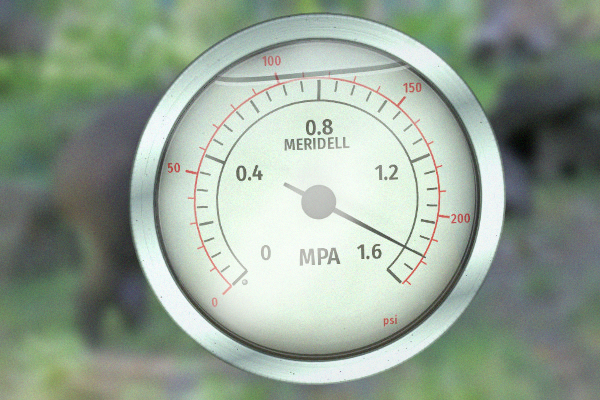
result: 1.5 MPa
